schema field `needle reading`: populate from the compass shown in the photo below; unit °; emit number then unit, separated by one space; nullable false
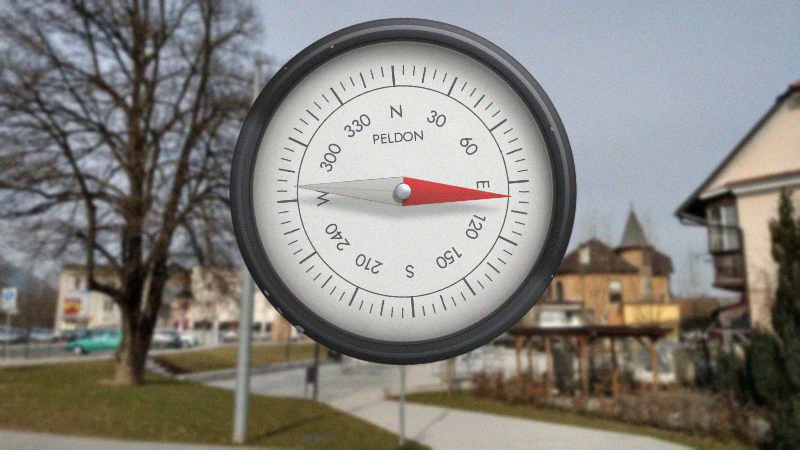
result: 97.5 °
